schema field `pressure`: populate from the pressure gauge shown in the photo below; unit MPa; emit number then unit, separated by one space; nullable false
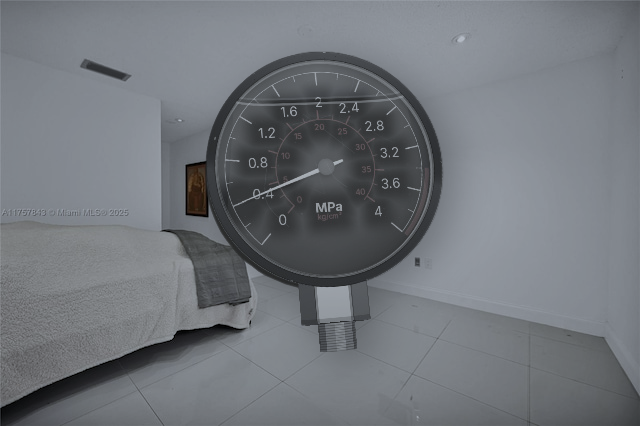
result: 0.4 MPa
